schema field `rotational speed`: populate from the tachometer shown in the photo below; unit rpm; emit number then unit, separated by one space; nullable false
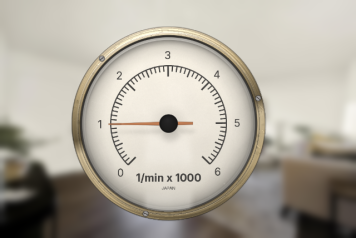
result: 1000 rpm
